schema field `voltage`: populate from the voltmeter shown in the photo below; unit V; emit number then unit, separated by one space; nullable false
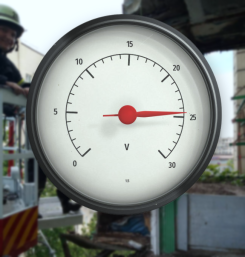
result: 24.5 V
